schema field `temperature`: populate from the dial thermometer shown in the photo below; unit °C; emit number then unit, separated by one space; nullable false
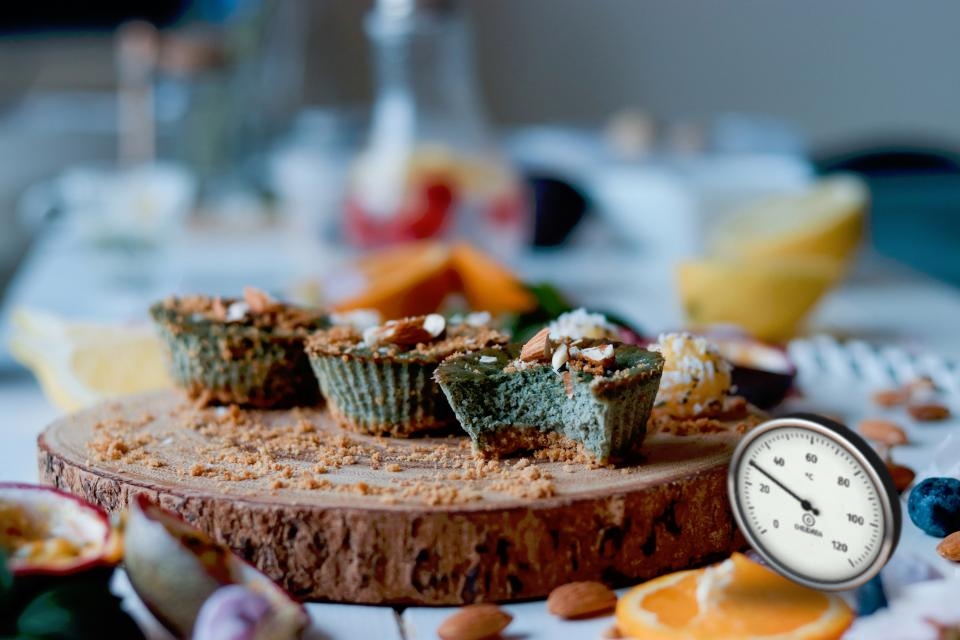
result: 30 °C
